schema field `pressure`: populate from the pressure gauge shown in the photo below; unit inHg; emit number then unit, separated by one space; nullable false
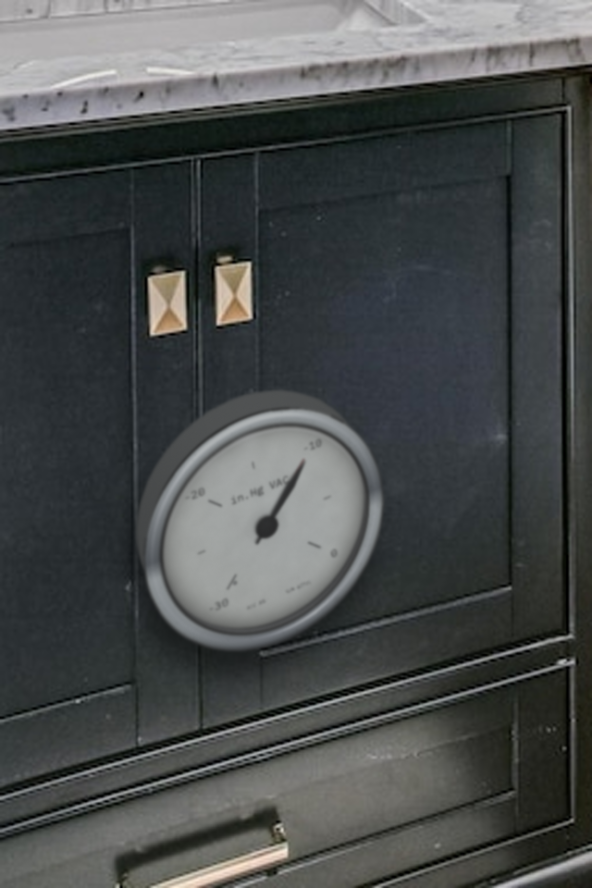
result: -10 inHg
